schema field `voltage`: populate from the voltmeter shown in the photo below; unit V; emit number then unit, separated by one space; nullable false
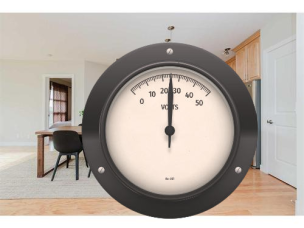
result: 25 V
